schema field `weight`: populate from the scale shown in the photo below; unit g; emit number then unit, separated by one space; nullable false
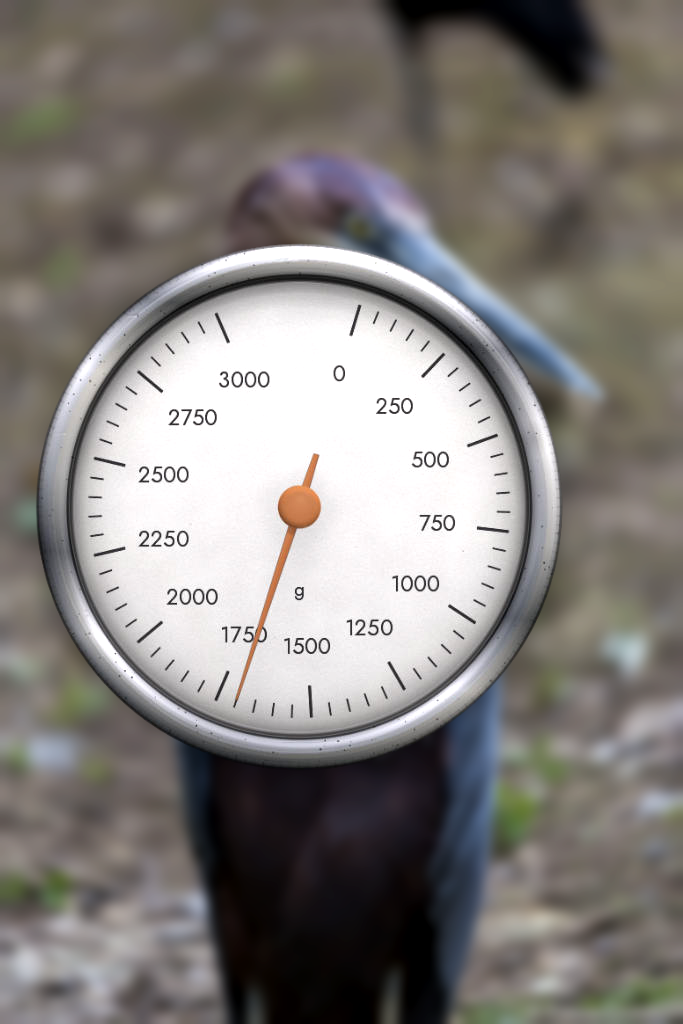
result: 1700 g
